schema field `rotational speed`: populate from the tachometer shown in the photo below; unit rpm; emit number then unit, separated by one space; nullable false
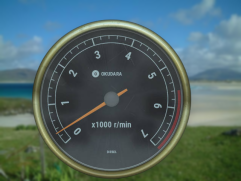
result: 300 rpm
